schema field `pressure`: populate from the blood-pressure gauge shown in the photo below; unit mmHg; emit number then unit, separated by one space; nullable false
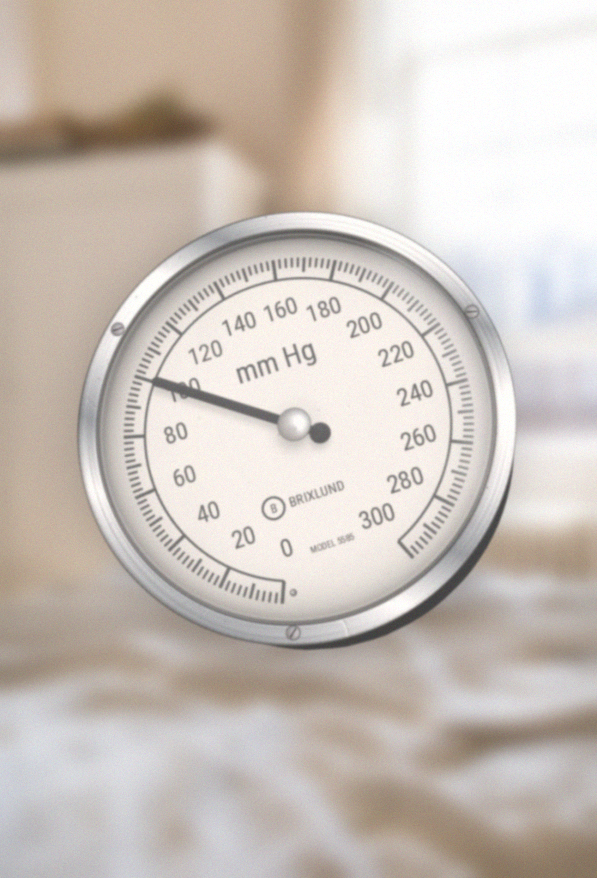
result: 100 mmHg
